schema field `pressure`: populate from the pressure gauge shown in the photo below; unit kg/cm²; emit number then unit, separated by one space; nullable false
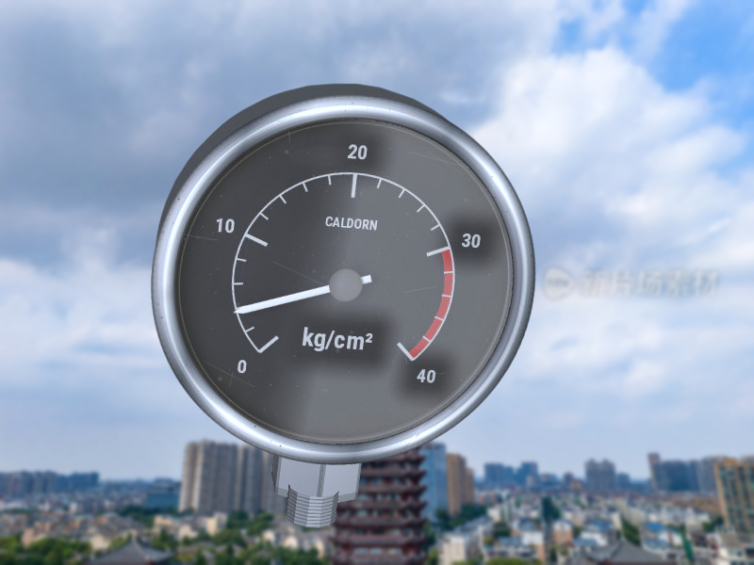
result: 4 kg/cm²
